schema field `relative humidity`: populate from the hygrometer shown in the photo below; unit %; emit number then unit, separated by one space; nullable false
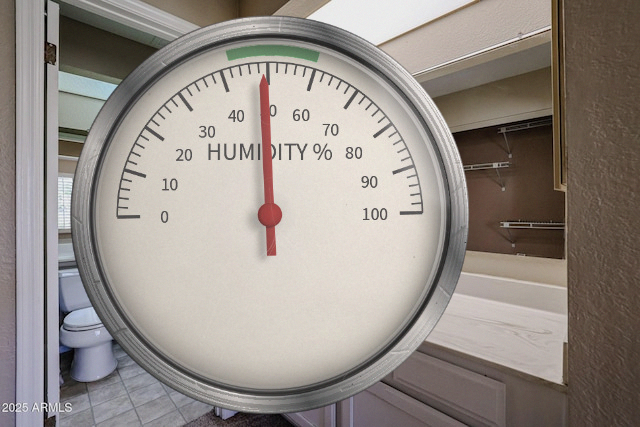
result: 49 %
